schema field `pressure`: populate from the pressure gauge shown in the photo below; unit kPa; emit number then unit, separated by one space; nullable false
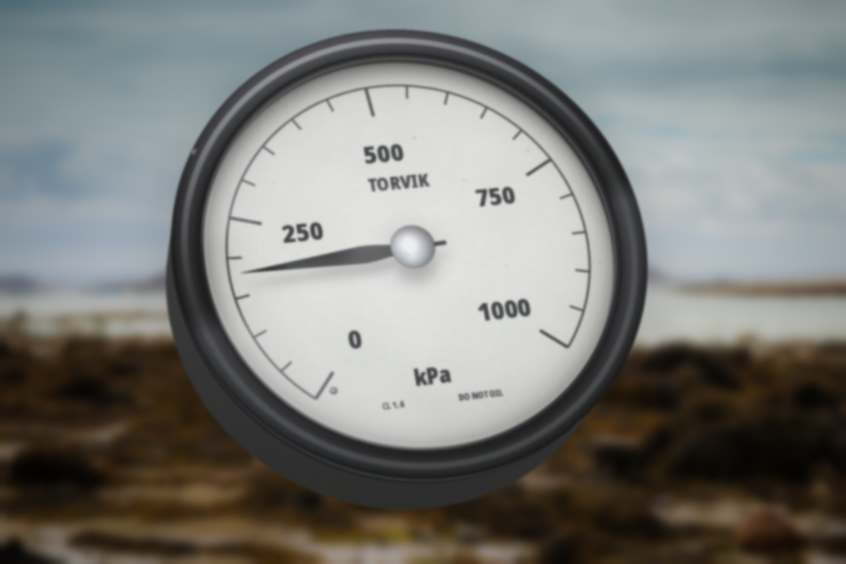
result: 175 kPa
